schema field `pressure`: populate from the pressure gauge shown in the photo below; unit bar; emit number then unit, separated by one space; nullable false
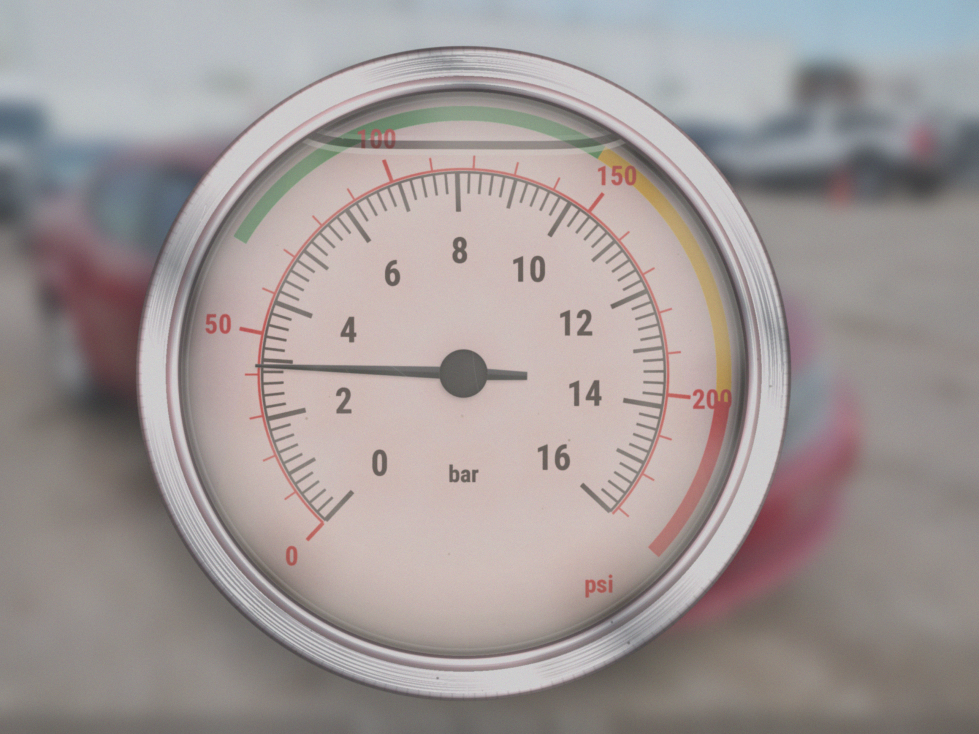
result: 2.9 bar
